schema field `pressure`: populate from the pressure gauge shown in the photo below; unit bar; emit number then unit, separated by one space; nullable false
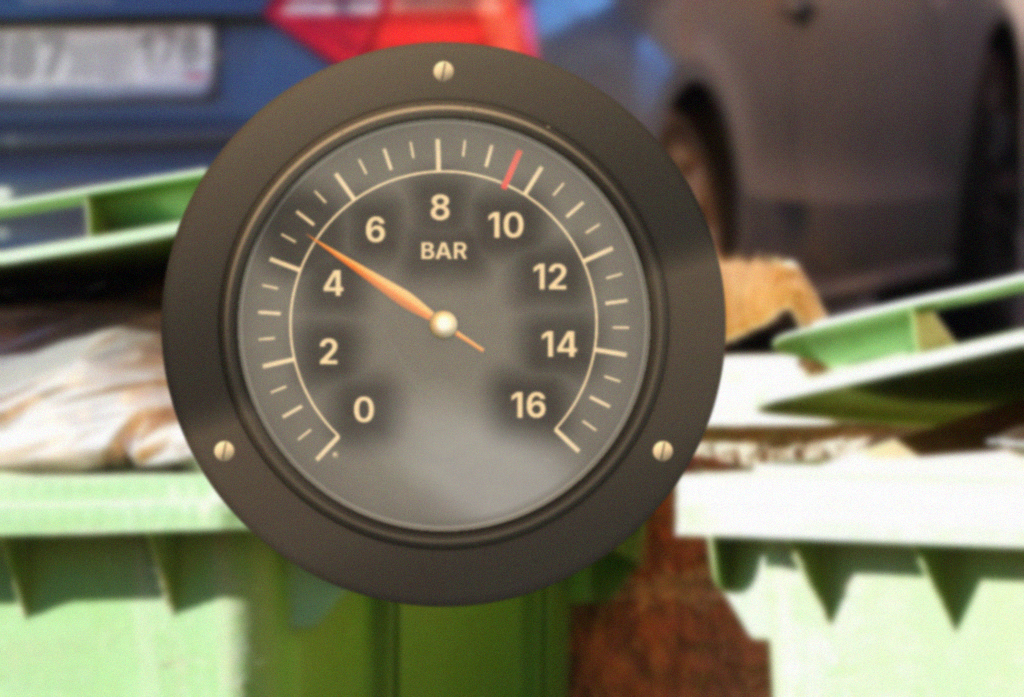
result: 4.75 bar
